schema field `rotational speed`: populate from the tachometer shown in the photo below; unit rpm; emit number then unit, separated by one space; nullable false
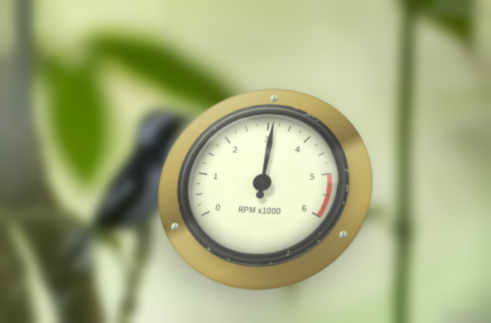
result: 3125 rpm
